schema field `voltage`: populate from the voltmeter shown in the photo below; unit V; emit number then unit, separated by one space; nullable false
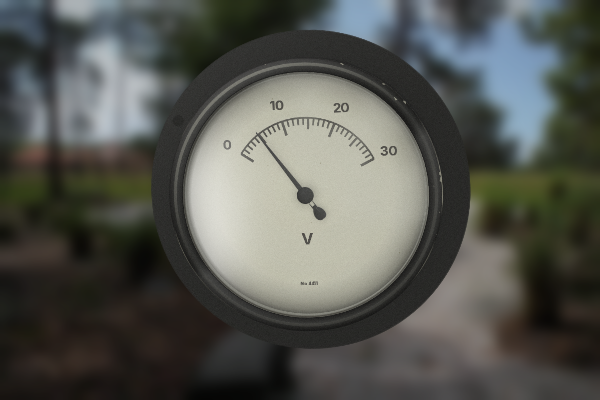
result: 5 V
